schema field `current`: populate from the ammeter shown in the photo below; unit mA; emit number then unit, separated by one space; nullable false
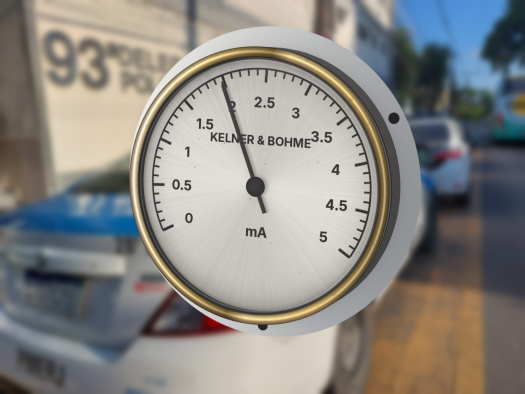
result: 2 mA
